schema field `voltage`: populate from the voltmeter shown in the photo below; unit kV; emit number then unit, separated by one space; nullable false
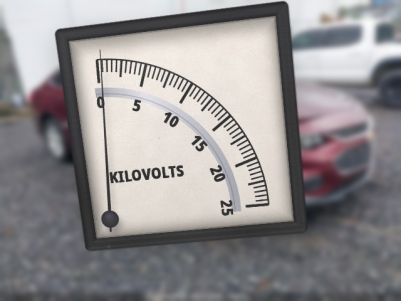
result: 0.5 kV
